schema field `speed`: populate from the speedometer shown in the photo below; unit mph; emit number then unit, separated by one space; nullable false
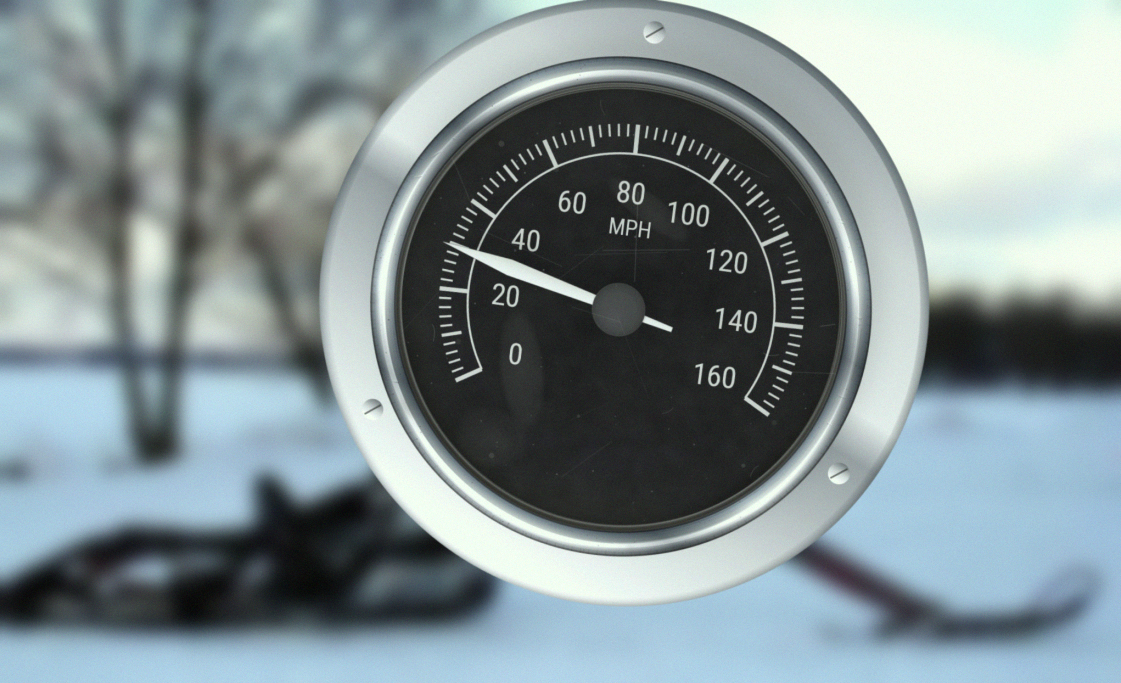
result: 30 mph
